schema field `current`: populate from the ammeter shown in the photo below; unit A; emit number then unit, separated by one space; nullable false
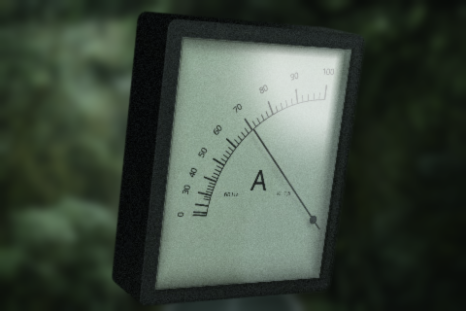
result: 70 A
